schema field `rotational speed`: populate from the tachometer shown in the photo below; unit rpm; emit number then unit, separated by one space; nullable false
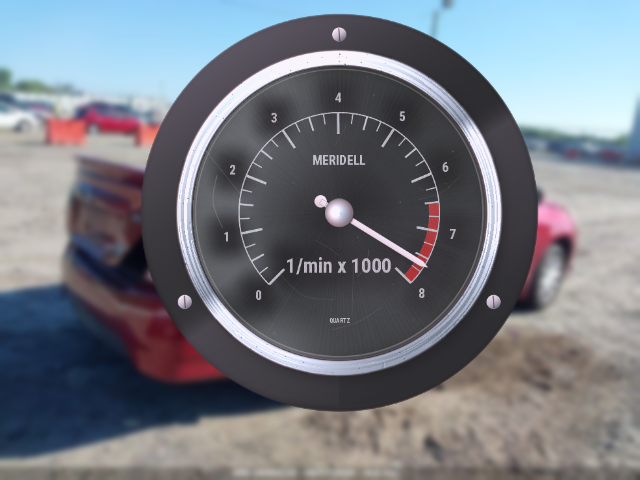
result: 7625 rpm
